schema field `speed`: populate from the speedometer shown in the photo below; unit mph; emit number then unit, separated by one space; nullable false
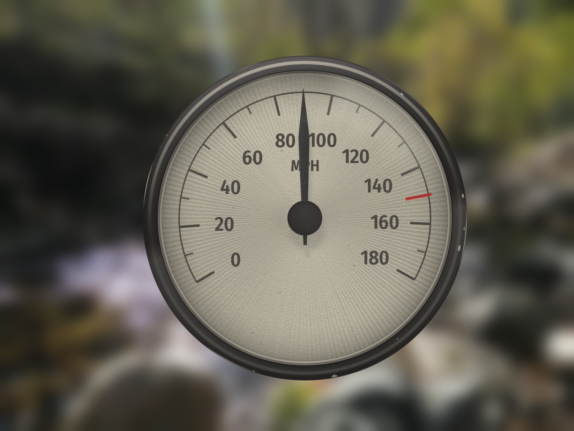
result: 90 mph
